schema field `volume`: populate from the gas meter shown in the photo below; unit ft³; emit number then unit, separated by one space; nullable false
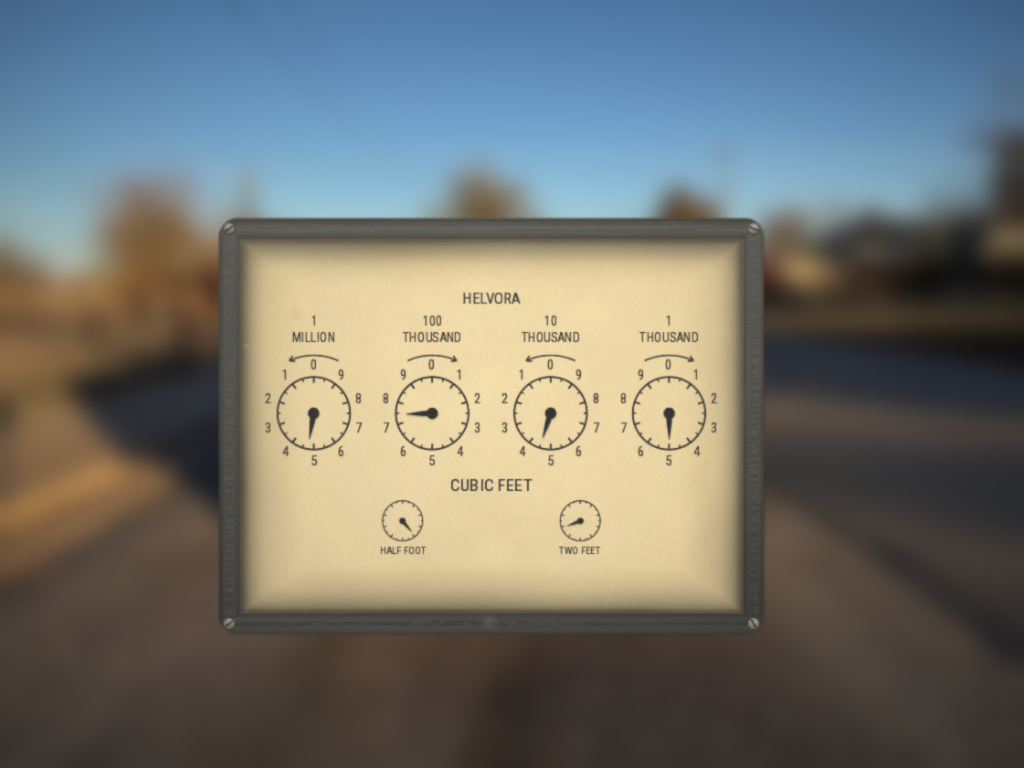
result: 474500 ft³
